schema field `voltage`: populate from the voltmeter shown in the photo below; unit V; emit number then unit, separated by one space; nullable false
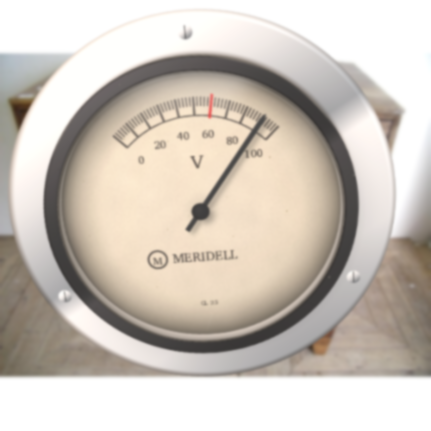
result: 90 V
